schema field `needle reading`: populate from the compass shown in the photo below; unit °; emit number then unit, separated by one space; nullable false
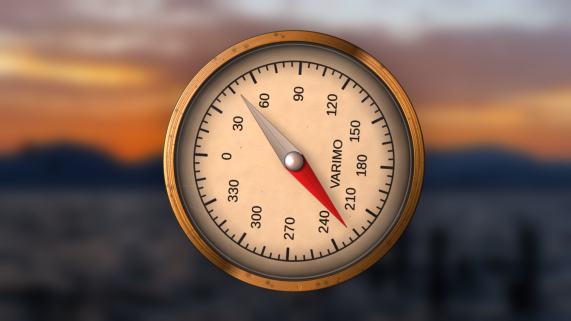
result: 227.5 °
